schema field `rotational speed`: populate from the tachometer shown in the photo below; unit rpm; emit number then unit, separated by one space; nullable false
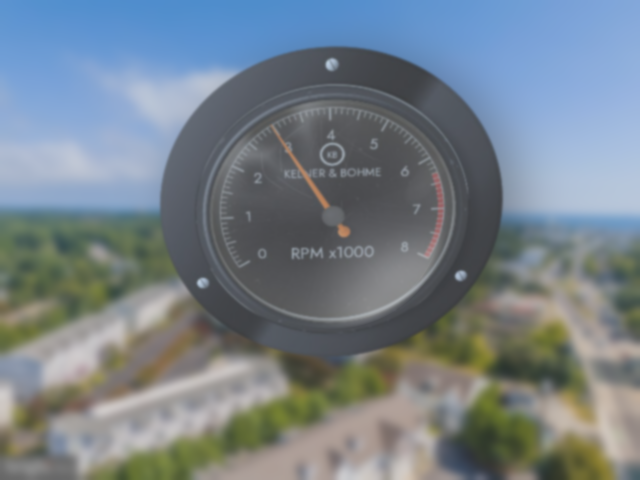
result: 3000 rpm
